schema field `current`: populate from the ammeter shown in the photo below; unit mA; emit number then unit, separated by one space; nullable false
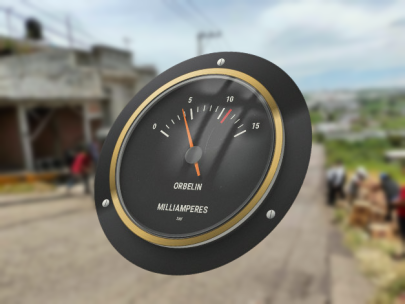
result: 4 mA
